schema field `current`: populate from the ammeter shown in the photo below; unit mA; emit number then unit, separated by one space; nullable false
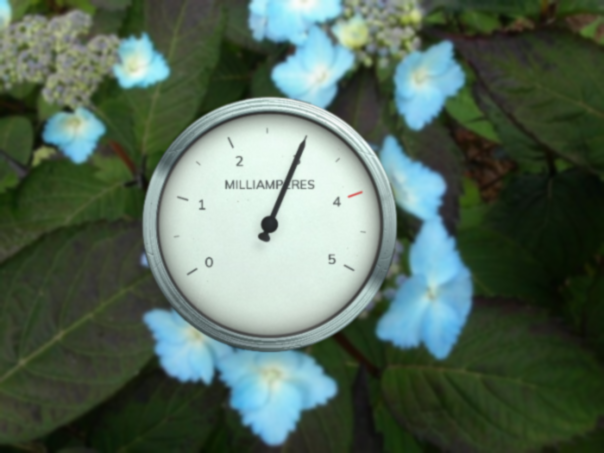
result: 3 mA
